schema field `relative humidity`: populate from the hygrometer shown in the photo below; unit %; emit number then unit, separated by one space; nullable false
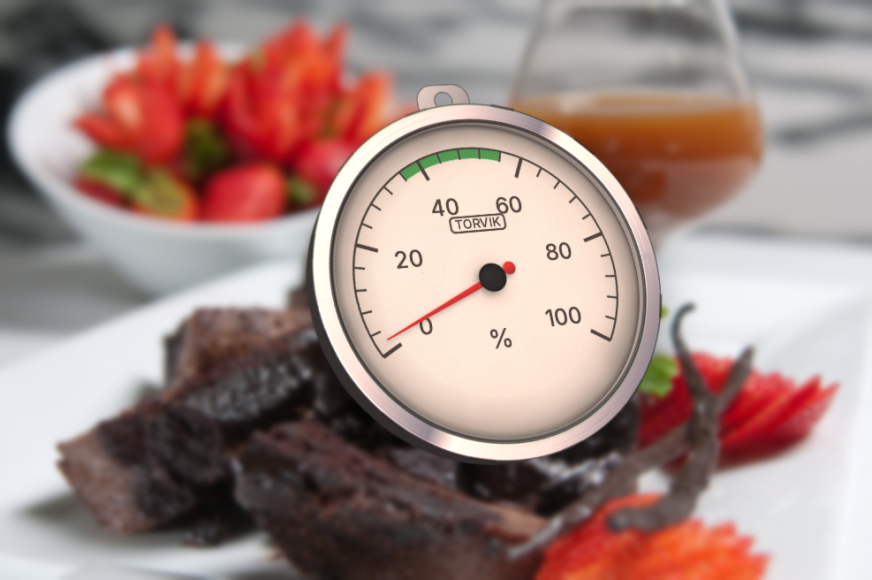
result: 2 %
